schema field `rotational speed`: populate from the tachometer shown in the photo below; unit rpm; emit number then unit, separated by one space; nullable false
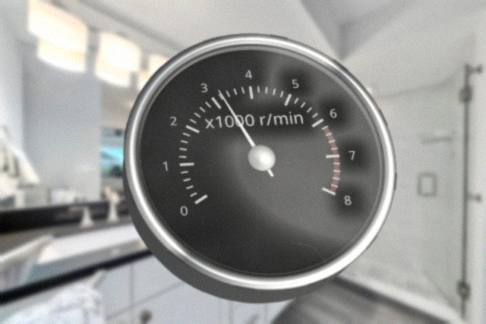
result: 3200 rpm
